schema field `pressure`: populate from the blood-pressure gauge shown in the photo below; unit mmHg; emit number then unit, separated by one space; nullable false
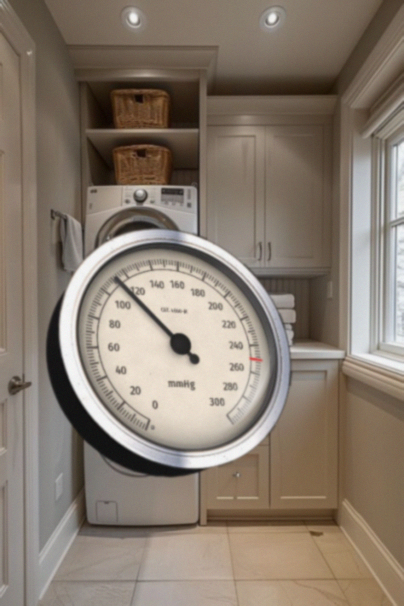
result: 110 mmHg
